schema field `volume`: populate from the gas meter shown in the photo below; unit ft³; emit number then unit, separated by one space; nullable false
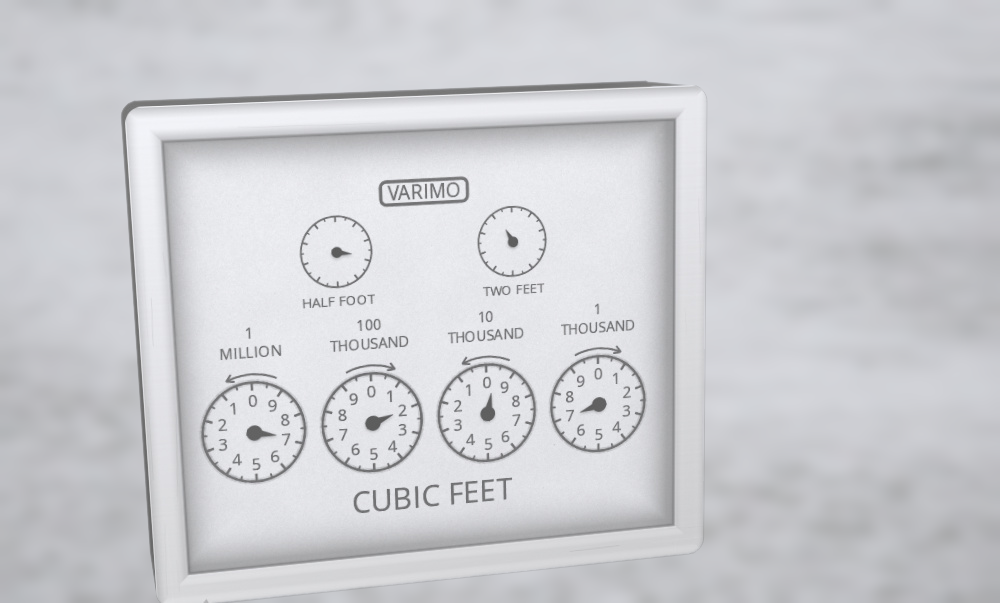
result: 719700 ft³
